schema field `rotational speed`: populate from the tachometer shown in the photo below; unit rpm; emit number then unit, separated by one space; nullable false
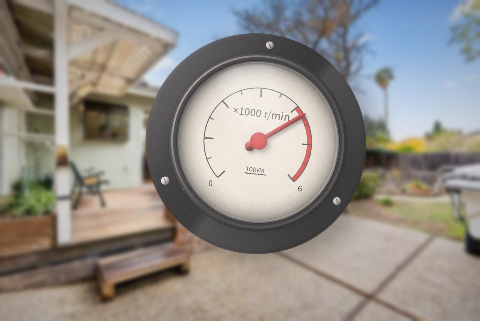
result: 4250 rpm
